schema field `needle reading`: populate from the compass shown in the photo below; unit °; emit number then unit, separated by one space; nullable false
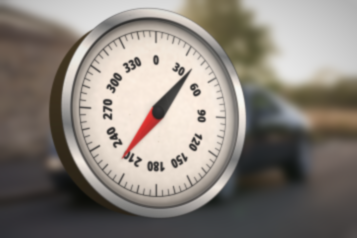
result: 220 °
